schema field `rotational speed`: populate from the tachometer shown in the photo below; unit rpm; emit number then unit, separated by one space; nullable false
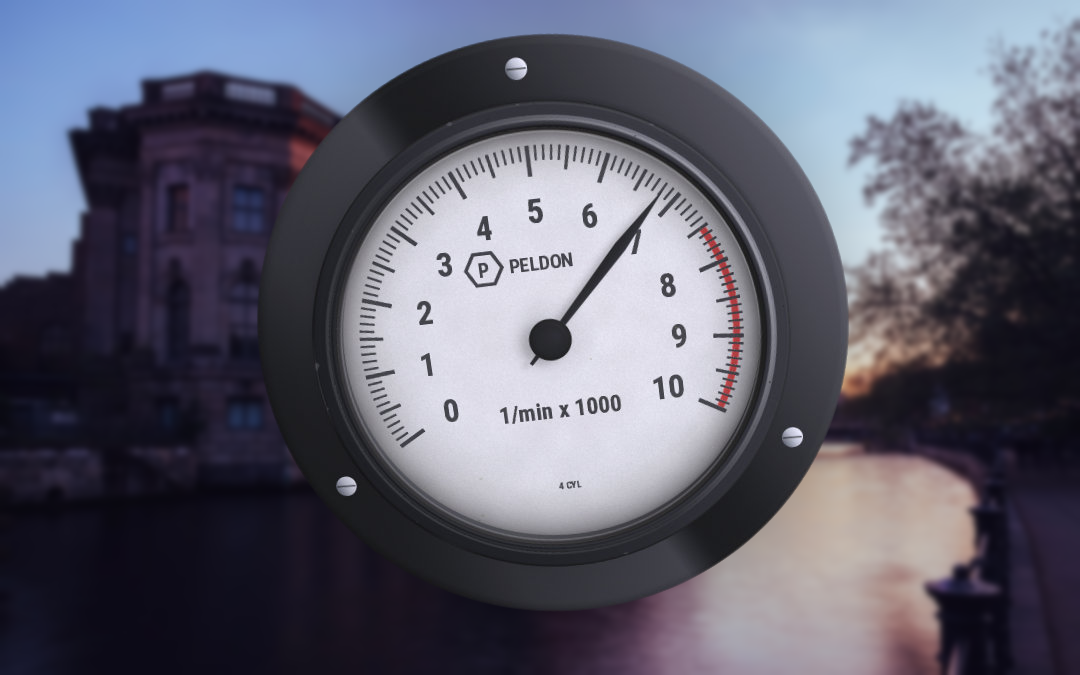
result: 6800 rpm
